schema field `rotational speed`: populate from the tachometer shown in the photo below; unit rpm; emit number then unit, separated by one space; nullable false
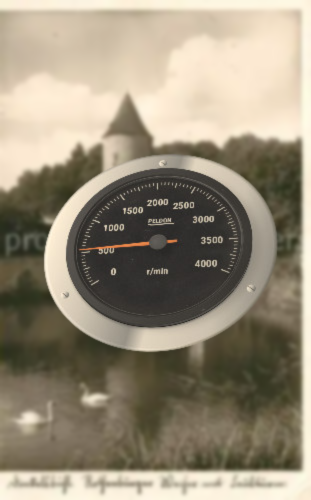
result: 500 rpm
